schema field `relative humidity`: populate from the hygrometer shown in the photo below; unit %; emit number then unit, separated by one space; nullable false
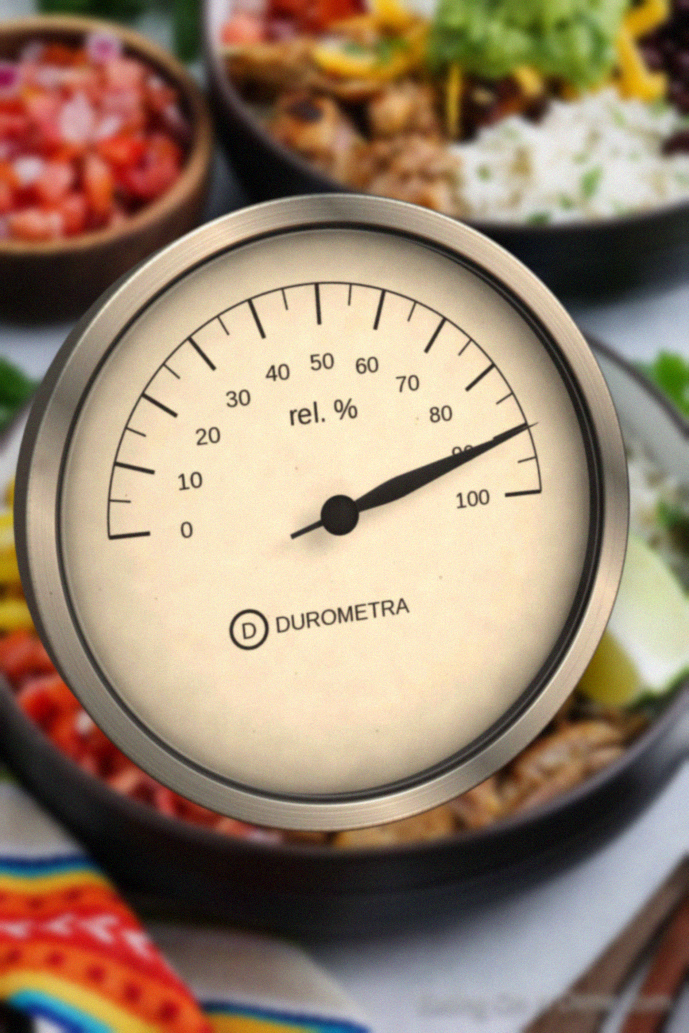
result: 90 %
